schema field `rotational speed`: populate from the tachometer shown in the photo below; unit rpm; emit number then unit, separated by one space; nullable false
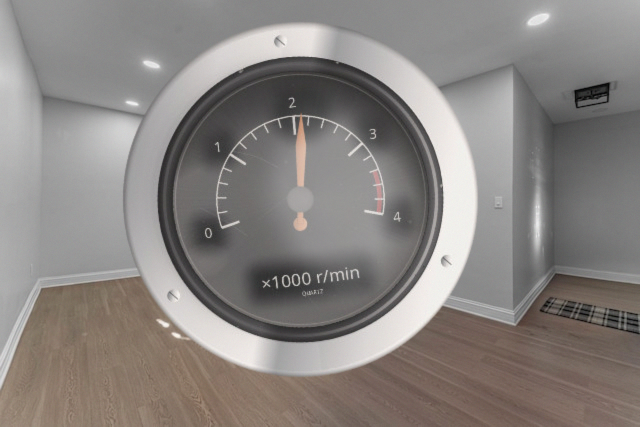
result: 2100 rpm
